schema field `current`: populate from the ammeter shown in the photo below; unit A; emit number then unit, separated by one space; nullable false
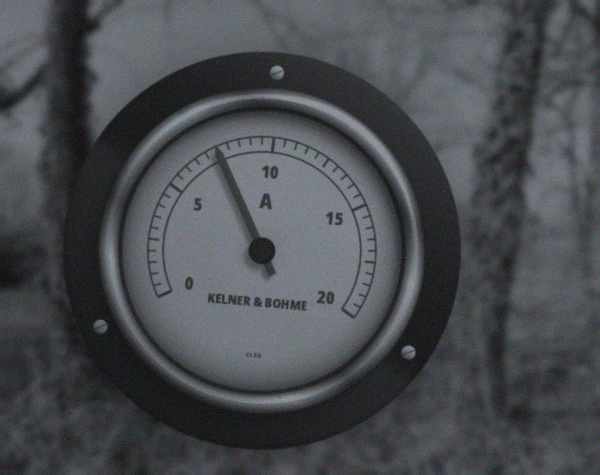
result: 7.5 A
